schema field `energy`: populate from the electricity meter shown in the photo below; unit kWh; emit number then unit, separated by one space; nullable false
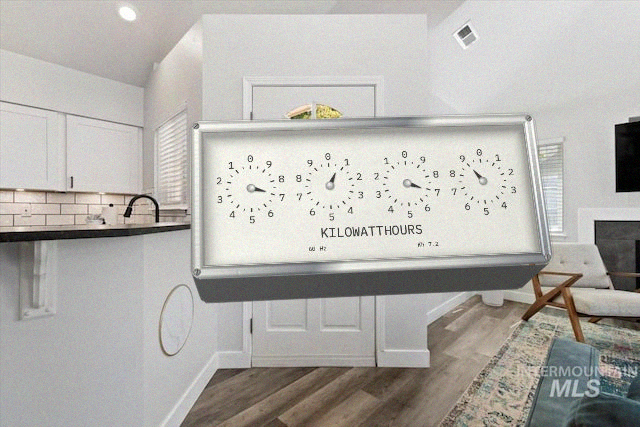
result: 7069 kWh
